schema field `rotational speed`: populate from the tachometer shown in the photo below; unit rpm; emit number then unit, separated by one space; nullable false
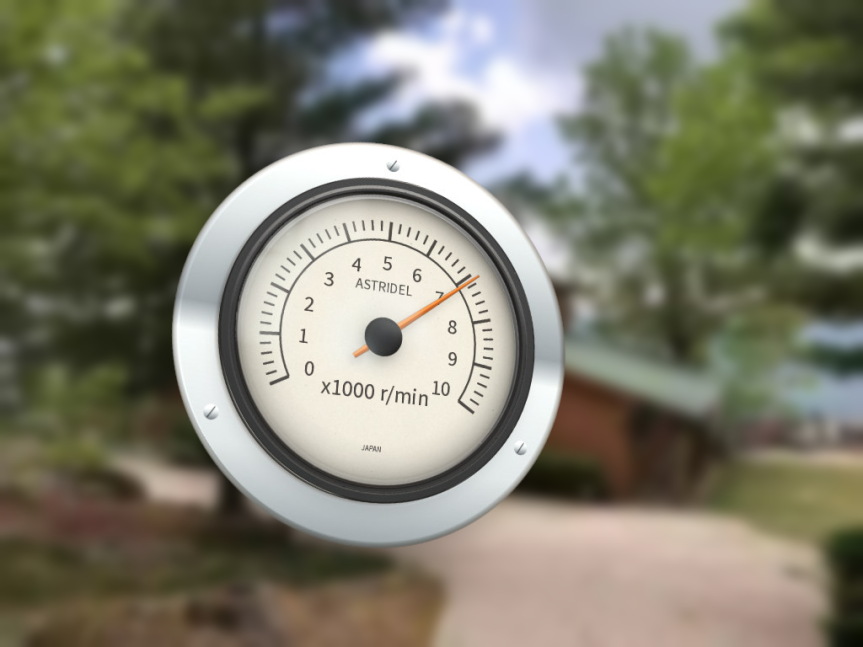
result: 7100 rpm
